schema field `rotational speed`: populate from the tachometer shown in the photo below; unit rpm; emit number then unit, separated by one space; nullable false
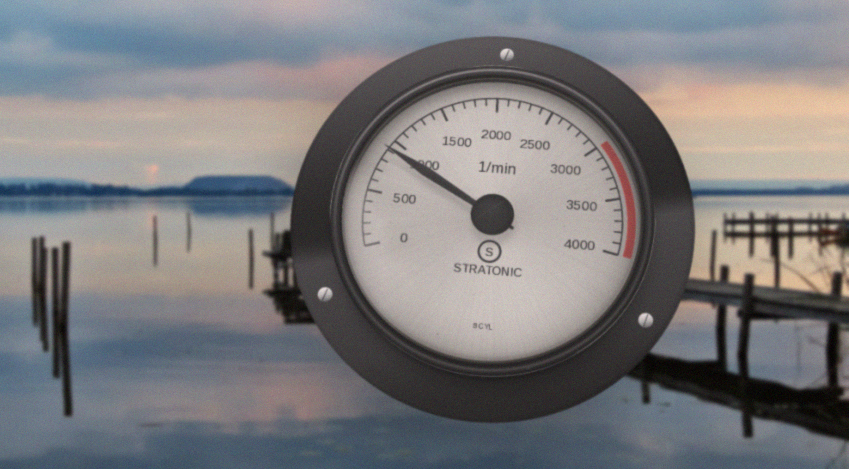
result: 900 rpm
